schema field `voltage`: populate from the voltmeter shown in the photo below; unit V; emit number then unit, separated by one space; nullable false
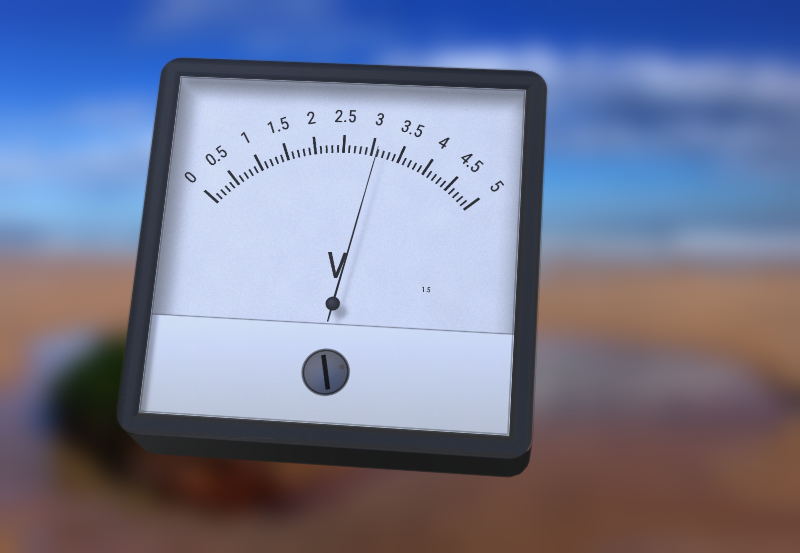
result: 3.1 V
